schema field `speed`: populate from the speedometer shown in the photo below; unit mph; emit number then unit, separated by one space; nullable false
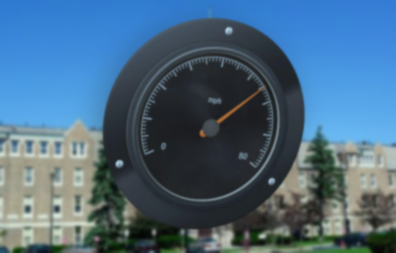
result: 55 mph
